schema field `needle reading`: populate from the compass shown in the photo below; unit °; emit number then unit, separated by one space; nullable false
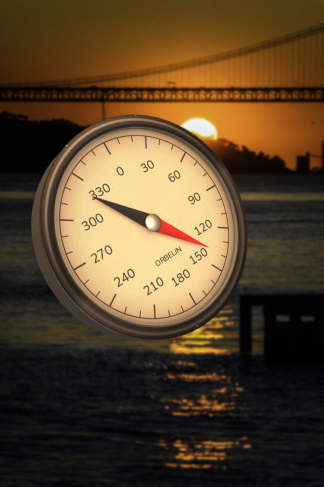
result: 140 °
